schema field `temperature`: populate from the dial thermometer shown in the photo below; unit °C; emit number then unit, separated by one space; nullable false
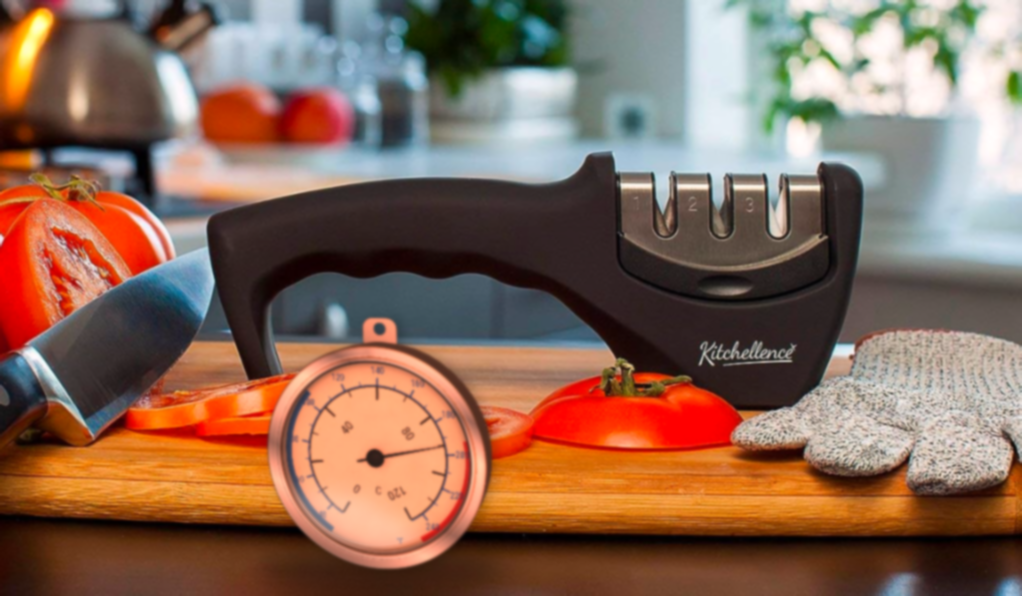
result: 90 °C
